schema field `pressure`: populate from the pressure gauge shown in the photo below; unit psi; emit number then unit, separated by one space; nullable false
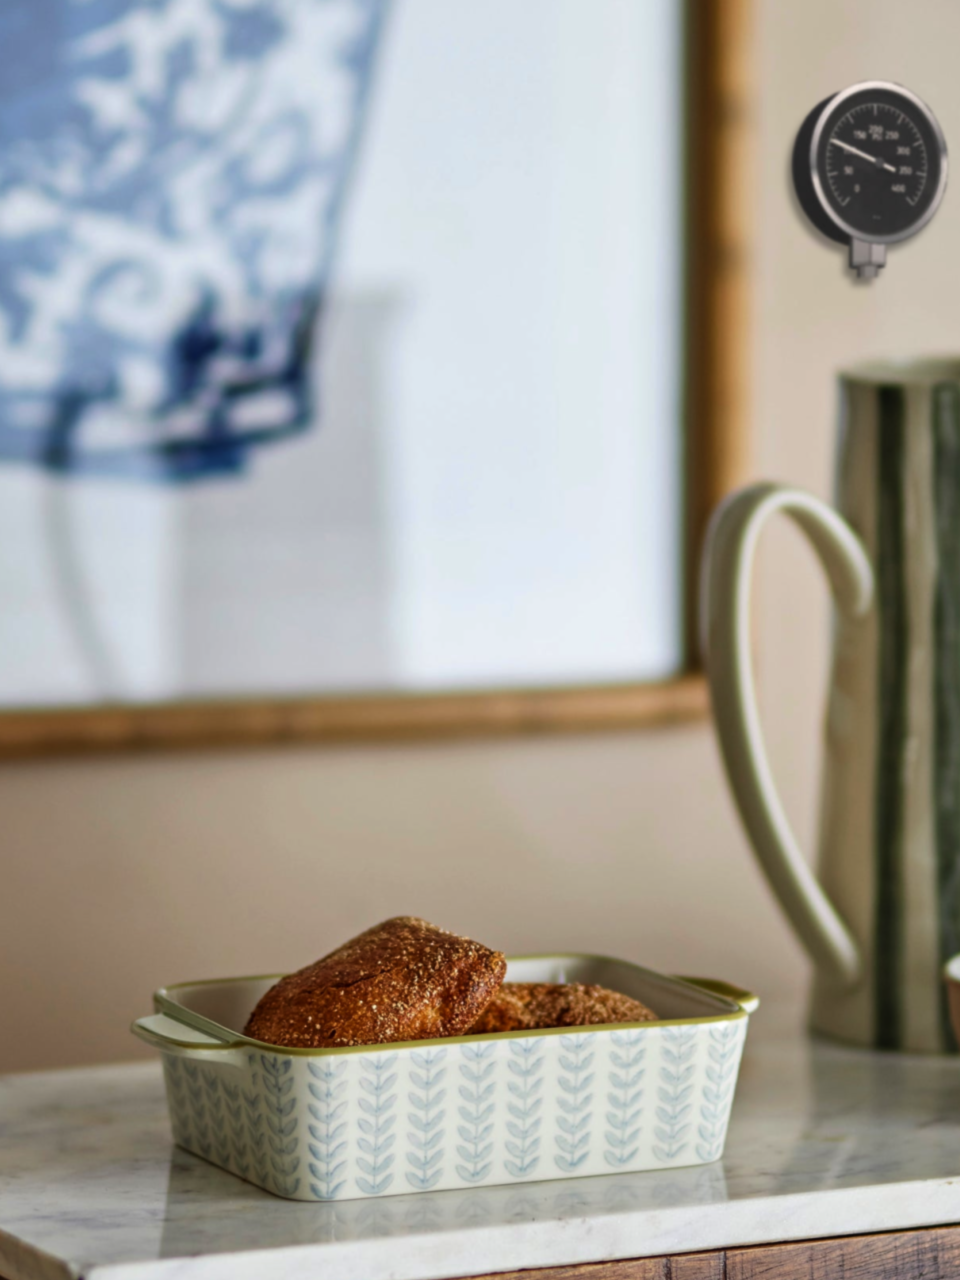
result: 100 psi
